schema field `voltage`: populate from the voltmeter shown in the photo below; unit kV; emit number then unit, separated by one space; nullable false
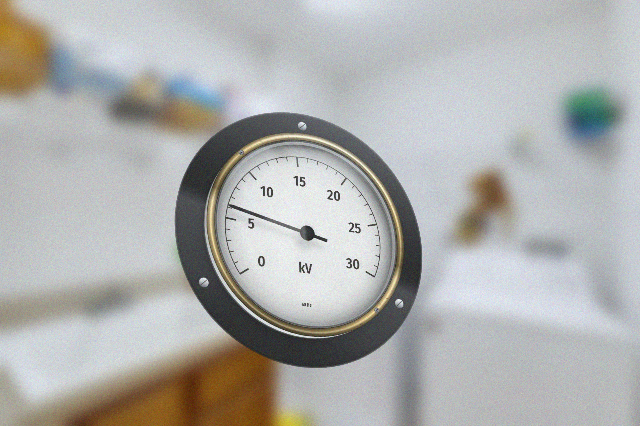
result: 6 kV
